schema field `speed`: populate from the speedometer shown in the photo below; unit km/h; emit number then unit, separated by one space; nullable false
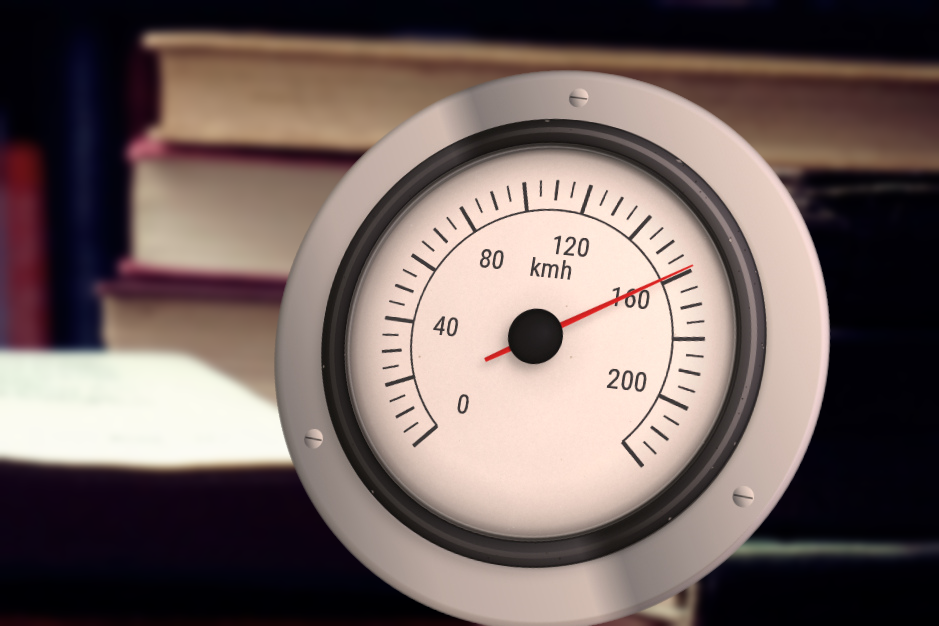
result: 160 km/h
